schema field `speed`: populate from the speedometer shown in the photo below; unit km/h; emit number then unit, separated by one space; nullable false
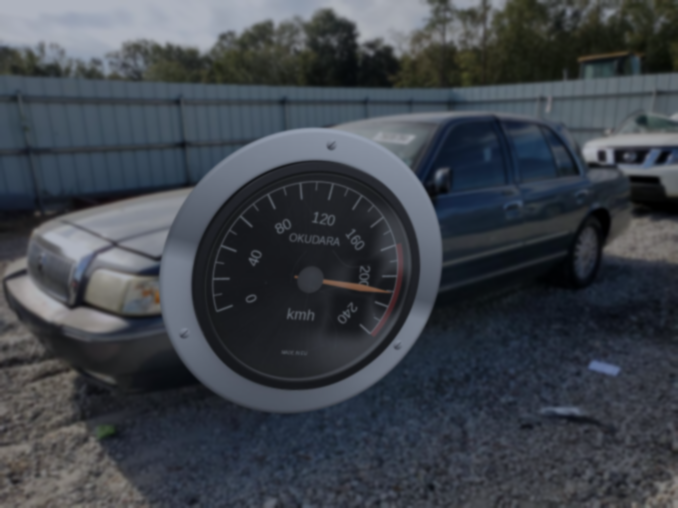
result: 210 km/h
